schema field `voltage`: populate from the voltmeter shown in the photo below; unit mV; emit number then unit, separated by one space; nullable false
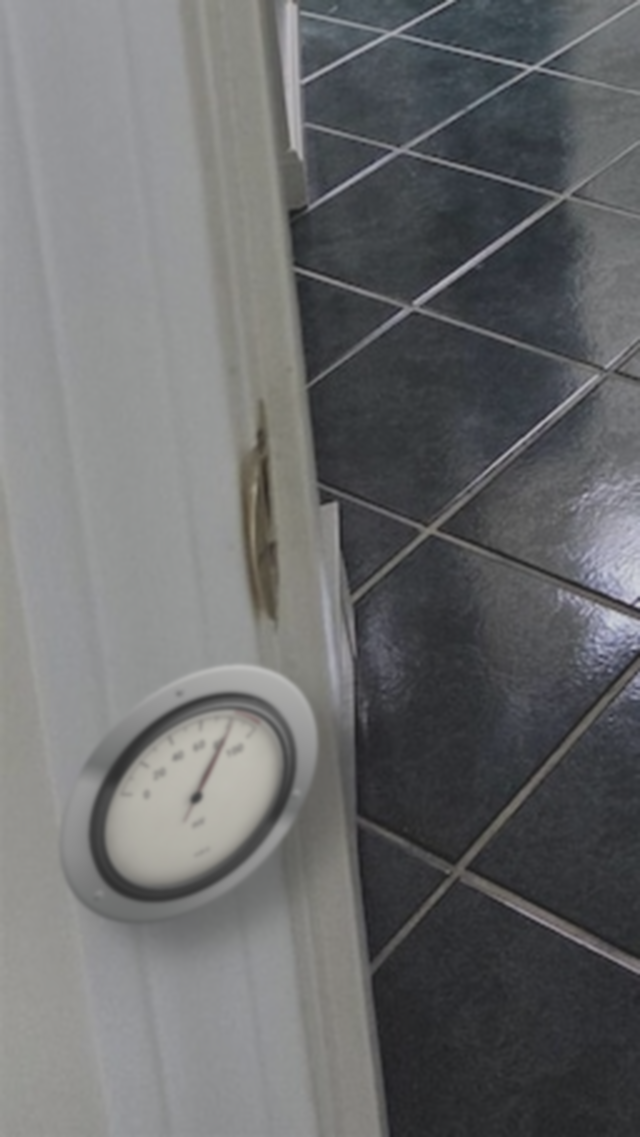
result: 80 mV
